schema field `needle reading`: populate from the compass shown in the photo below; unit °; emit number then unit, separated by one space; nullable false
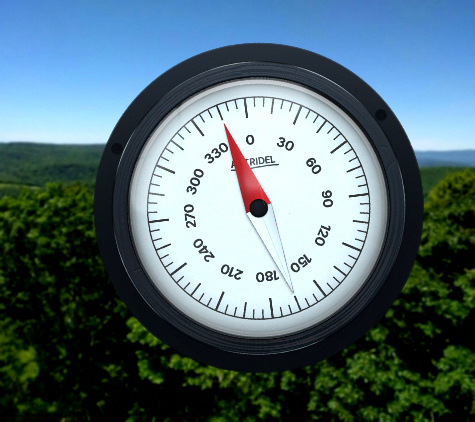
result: 345 °
